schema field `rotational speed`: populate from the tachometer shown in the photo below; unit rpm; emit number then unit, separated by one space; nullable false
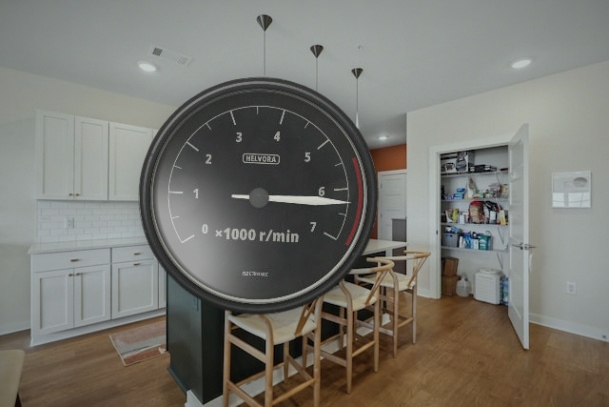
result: 6250 rpm
